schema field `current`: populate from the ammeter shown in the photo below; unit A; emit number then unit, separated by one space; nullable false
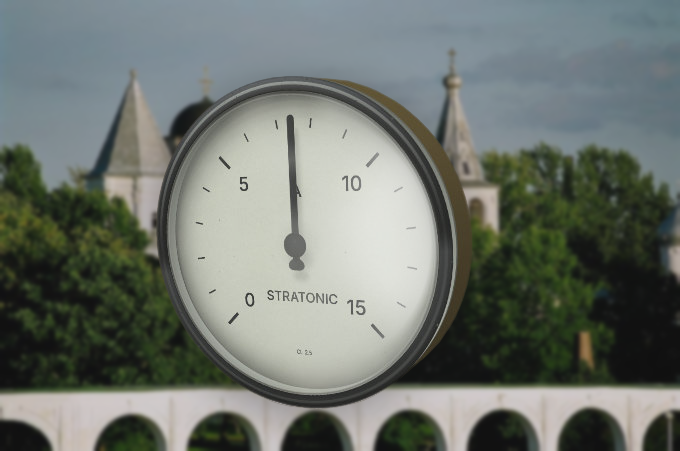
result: 7.5 A
